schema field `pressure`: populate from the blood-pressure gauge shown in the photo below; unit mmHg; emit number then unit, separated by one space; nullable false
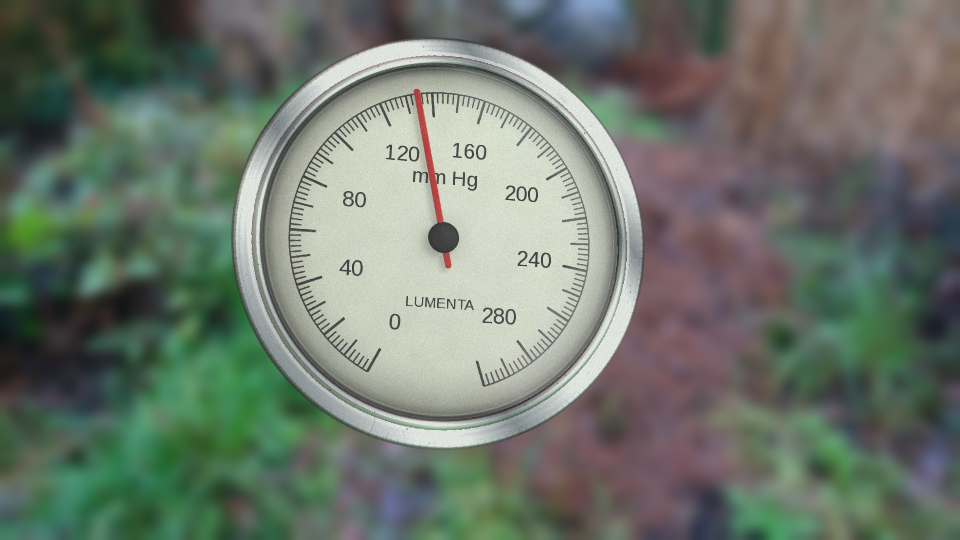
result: 134 mmHg
